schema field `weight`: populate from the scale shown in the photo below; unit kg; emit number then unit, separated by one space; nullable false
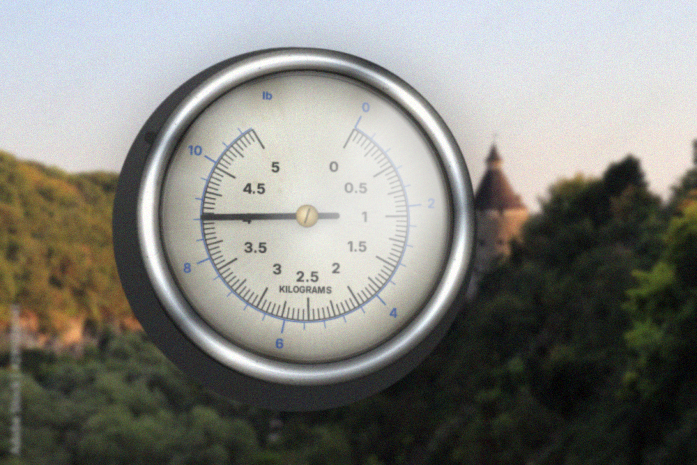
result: 4 kg
